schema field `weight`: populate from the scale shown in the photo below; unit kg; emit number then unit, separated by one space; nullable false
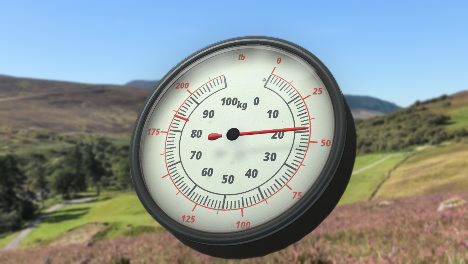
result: 20 kg
